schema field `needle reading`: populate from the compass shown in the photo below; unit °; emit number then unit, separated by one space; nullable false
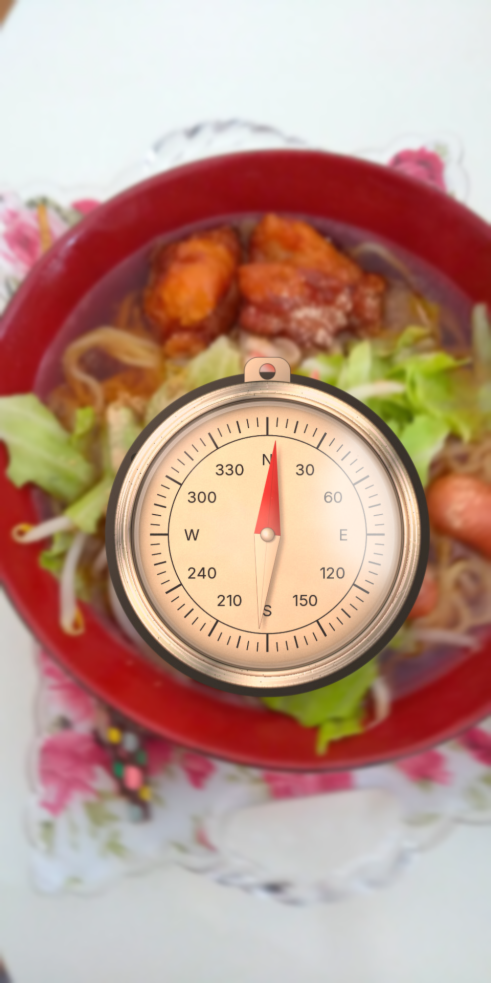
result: 5 °
